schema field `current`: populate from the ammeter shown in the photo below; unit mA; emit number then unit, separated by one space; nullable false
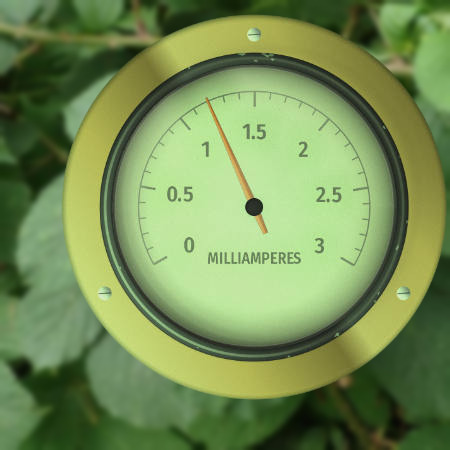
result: 1.2 mA
